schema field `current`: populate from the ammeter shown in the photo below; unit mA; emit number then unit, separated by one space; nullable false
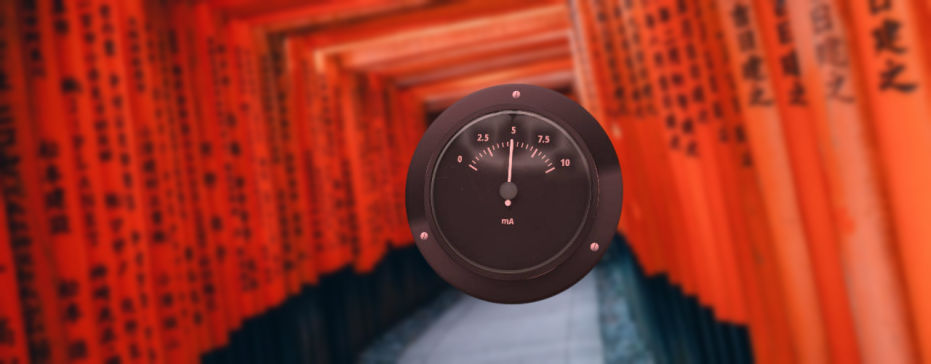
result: 5 mA
